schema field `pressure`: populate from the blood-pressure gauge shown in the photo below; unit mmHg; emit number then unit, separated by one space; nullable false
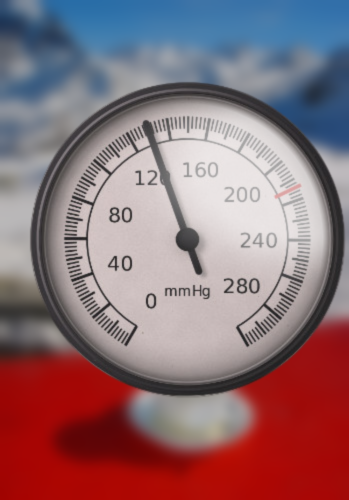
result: 130 mmHg
